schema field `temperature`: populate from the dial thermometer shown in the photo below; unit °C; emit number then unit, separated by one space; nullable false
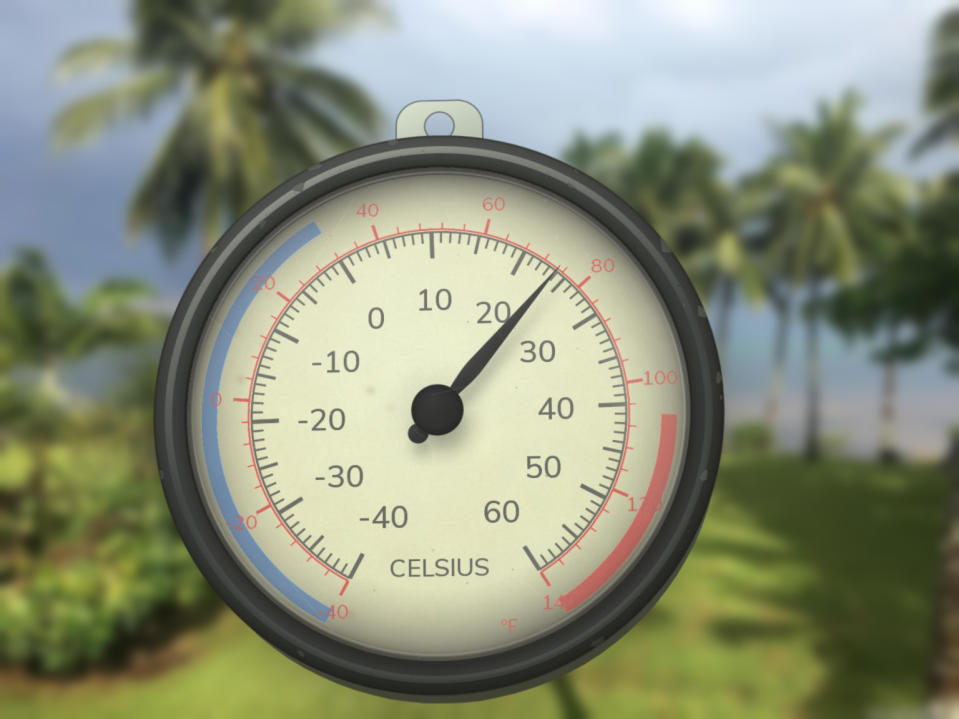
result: 24 °C
